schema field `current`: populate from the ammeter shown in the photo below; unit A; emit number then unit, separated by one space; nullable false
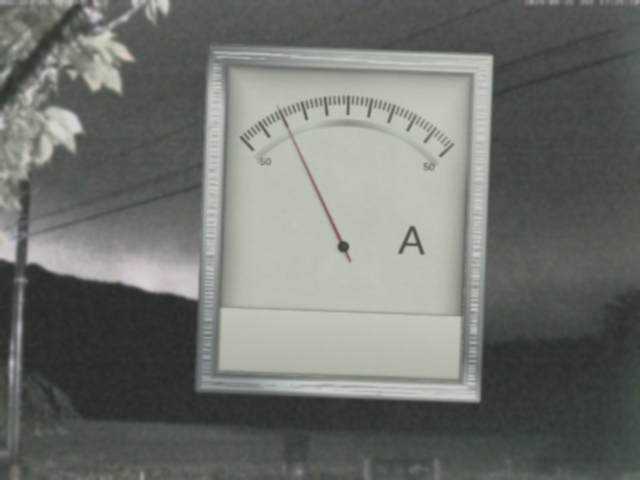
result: -30 A
